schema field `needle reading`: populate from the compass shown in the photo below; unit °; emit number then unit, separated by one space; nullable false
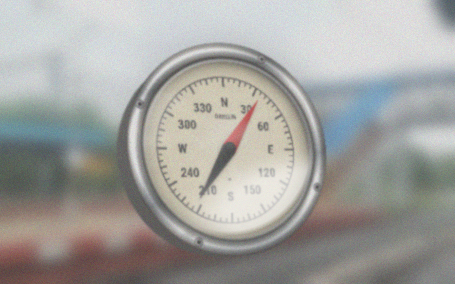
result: 35 °
